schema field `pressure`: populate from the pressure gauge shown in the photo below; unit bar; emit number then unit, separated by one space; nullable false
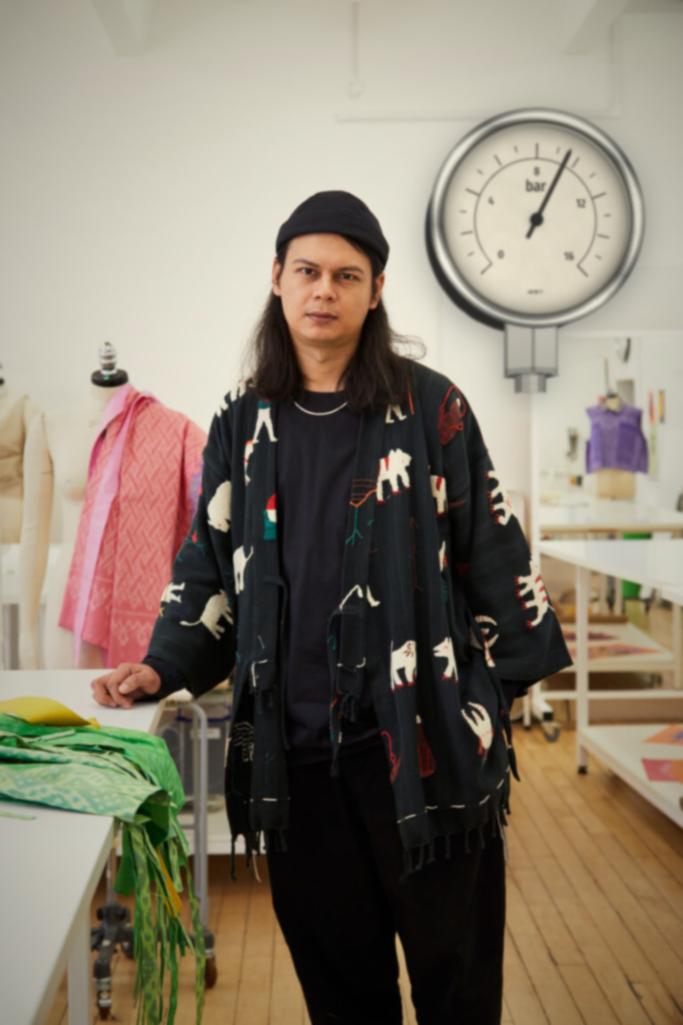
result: 9.5 bar
